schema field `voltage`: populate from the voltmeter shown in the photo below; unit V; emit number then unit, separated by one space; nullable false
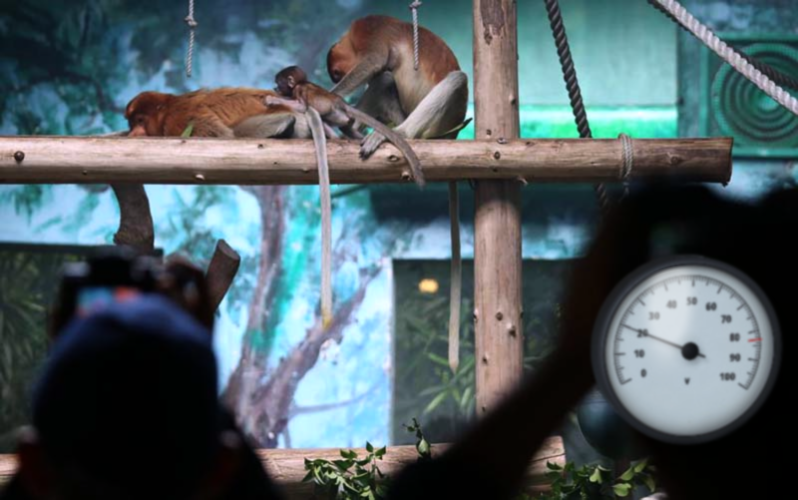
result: 20 V
